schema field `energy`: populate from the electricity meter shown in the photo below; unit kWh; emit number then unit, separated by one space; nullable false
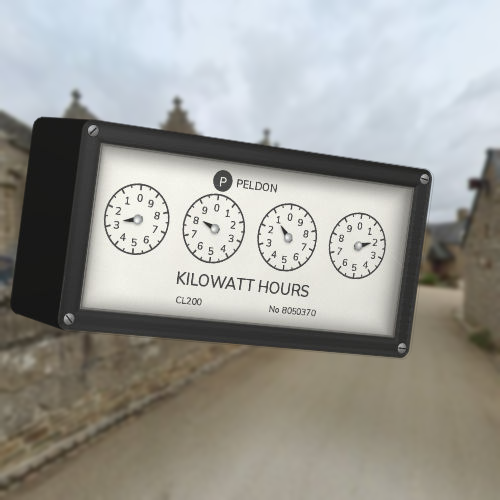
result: 2812 kWh
